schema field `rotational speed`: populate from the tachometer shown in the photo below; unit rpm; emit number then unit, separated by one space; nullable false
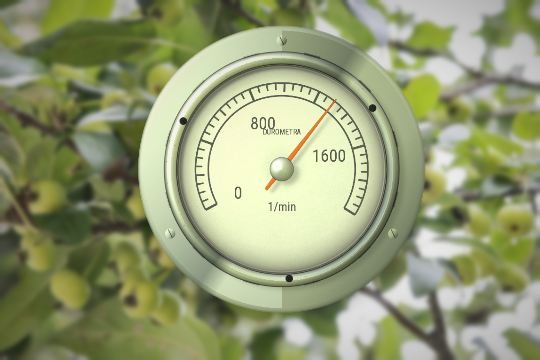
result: 1300 rpm
